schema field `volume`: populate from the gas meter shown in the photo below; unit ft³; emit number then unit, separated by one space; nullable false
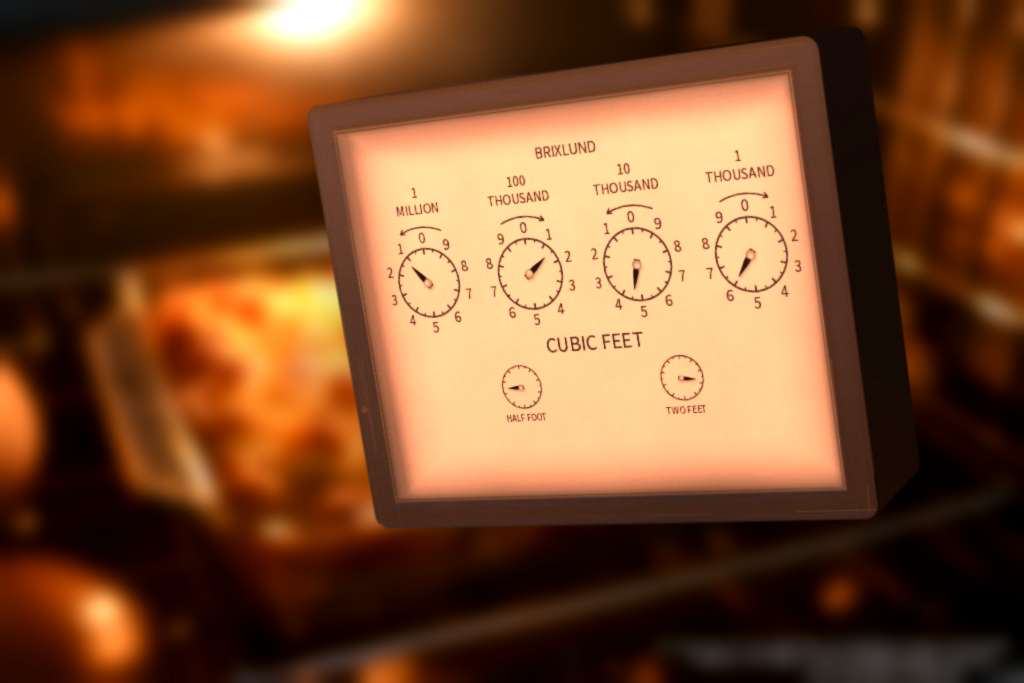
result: 114600 ft³
